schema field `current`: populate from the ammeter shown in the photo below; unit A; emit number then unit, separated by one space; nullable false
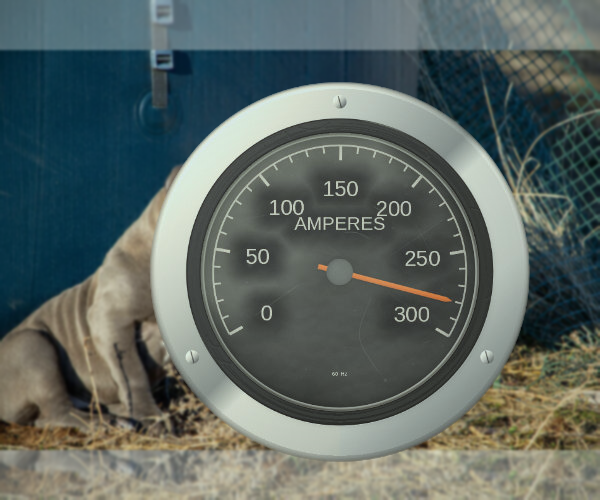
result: 280 A
